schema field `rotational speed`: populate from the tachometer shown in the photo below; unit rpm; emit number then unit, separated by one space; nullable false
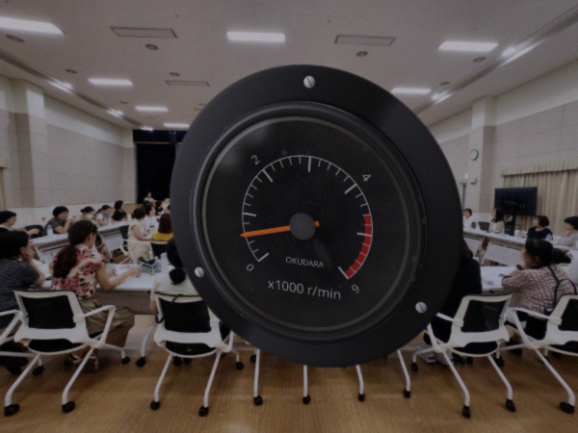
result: 600 rpm
